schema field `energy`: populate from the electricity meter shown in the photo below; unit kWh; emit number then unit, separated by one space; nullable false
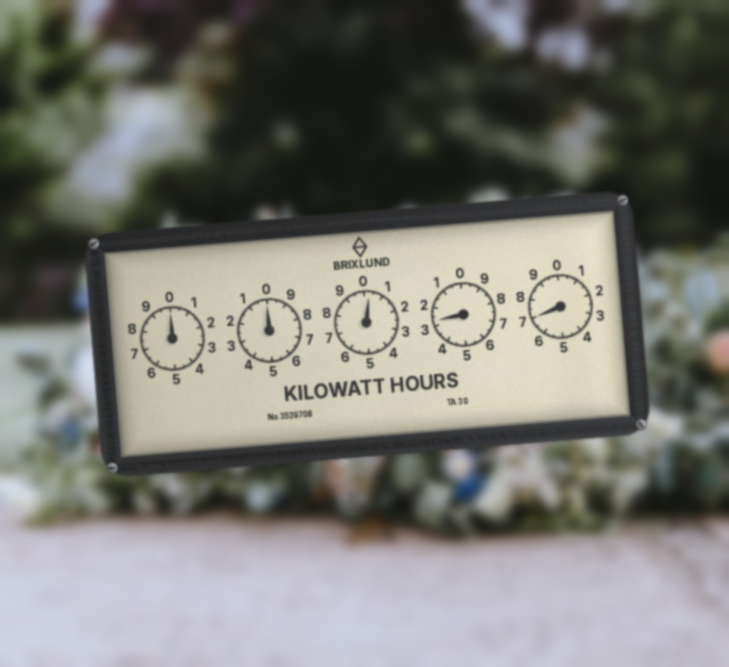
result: 27 kWh
